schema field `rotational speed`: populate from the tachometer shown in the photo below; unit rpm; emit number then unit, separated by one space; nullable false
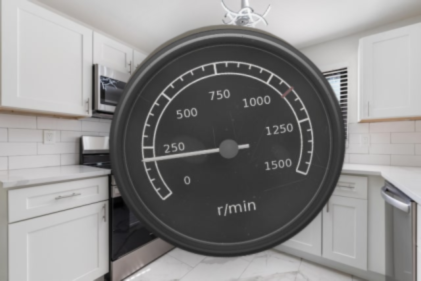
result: 200 rpm
